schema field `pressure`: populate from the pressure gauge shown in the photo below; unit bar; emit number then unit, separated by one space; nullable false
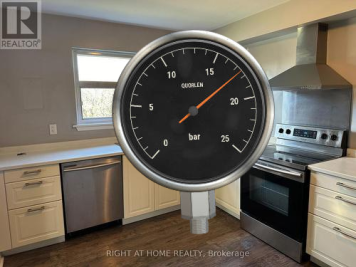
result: 17.5 bar
